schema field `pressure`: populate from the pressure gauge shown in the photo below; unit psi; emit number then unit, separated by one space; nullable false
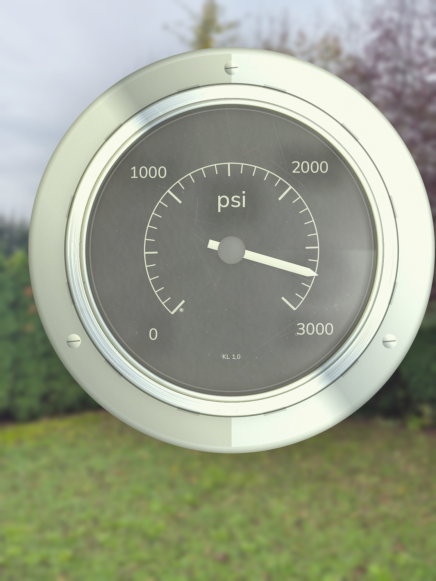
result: 2700 psi
